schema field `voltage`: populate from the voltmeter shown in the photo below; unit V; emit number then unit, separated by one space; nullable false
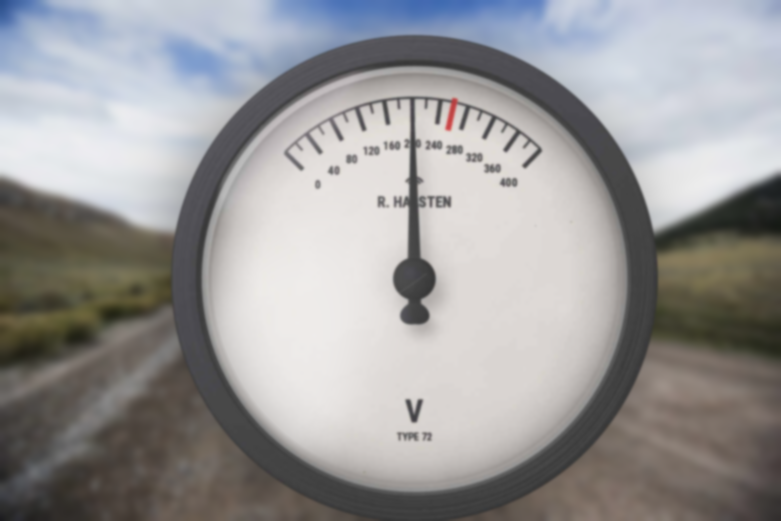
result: 200 V
